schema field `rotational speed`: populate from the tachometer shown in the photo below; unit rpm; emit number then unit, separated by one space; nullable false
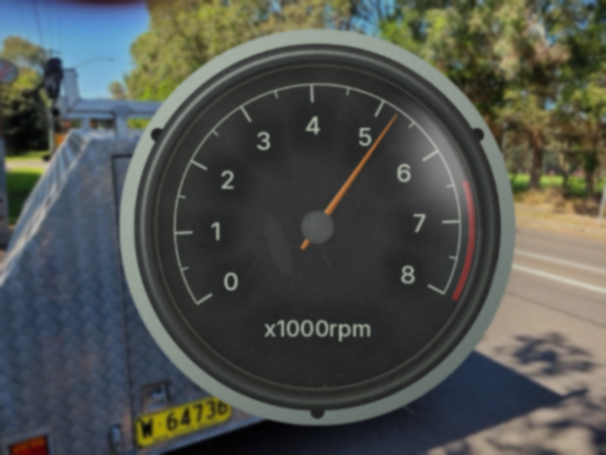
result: 5250 rpm
